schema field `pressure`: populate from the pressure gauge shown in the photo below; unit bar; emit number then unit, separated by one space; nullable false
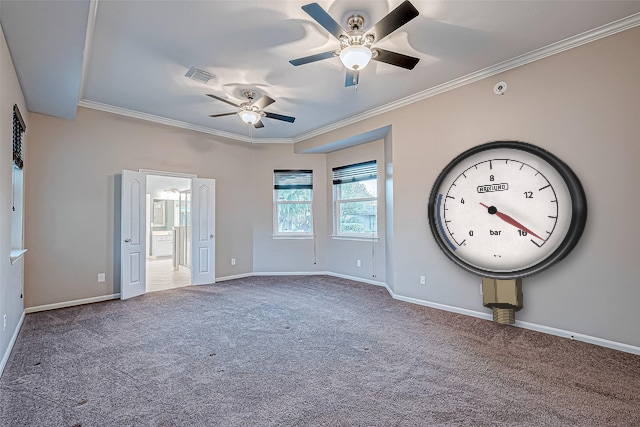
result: 15.5 bar
